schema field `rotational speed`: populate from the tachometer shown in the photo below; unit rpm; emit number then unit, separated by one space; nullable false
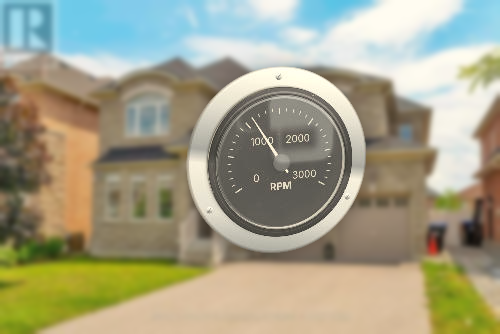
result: 1100 rpm
